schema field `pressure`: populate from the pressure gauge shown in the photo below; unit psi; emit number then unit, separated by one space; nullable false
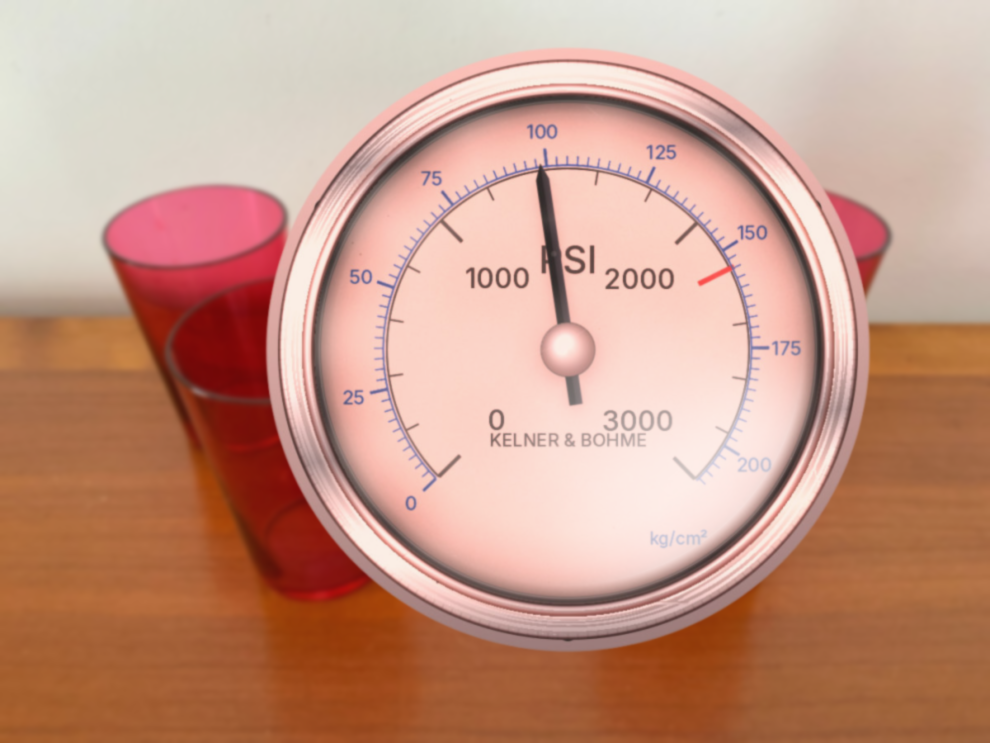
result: 1400 psi
